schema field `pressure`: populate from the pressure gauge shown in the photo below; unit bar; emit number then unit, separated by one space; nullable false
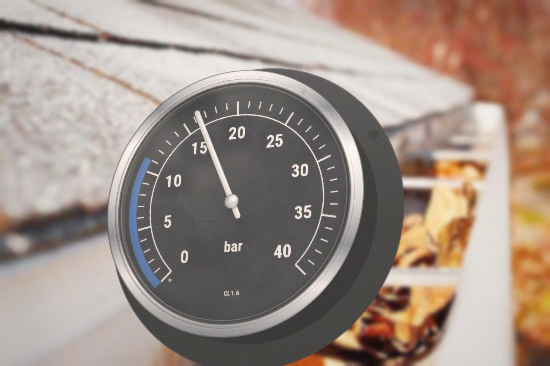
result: 16.5 bar
